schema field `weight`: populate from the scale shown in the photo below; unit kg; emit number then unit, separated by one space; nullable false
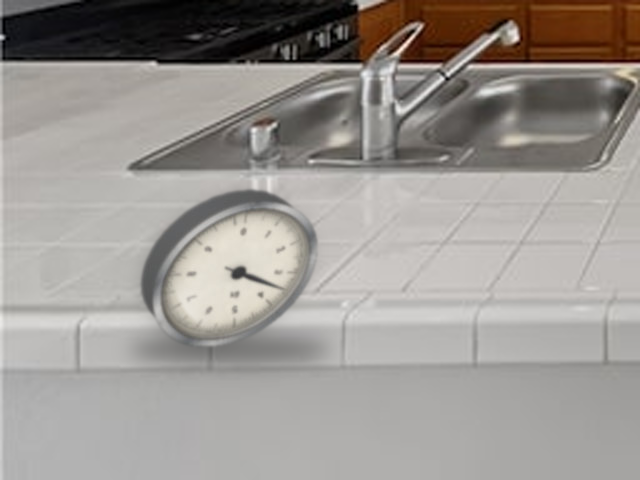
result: 3.5 kg
